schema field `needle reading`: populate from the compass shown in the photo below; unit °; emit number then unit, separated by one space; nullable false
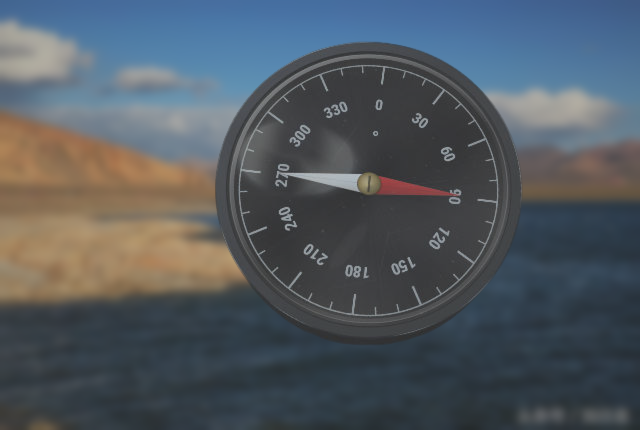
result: 90 °
